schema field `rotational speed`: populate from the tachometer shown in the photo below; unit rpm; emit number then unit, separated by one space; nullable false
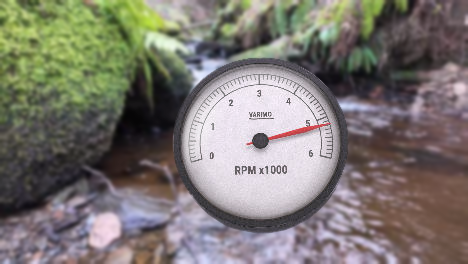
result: 5200 rpm
